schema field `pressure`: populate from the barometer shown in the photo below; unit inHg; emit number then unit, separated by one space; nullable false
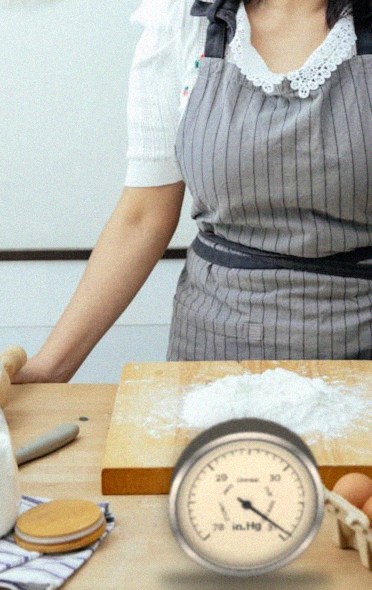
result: 30.9 inHg
